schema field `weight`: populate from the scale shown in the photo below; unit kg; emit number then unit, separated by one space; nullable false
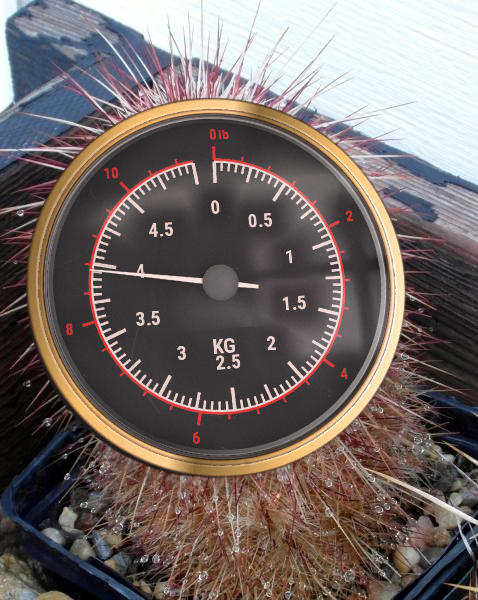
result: 3.95 kg
